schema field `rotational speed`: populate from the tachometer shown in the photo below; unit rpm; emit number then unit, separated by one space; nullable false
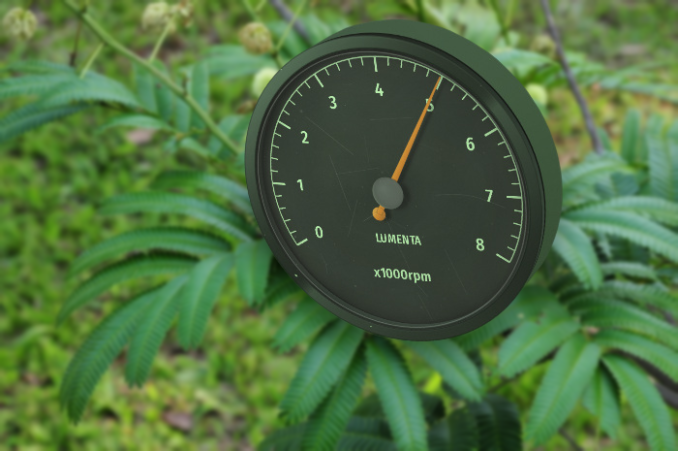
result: 5000 rpm
